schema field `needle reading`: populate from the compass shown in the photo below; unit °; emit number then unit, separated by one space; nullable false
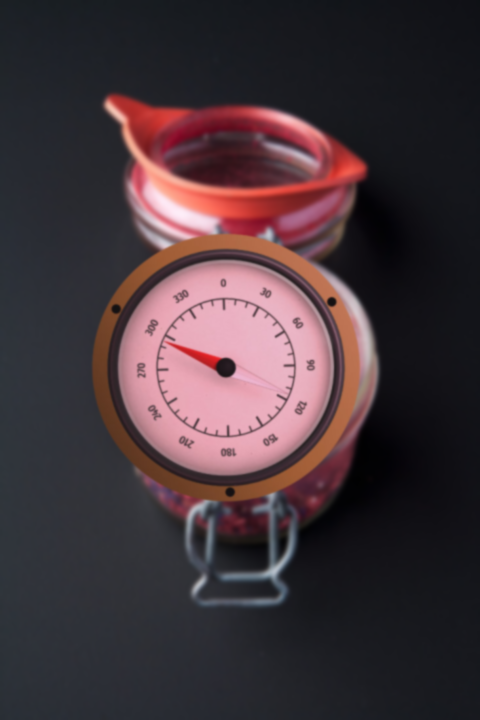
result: 295 °
